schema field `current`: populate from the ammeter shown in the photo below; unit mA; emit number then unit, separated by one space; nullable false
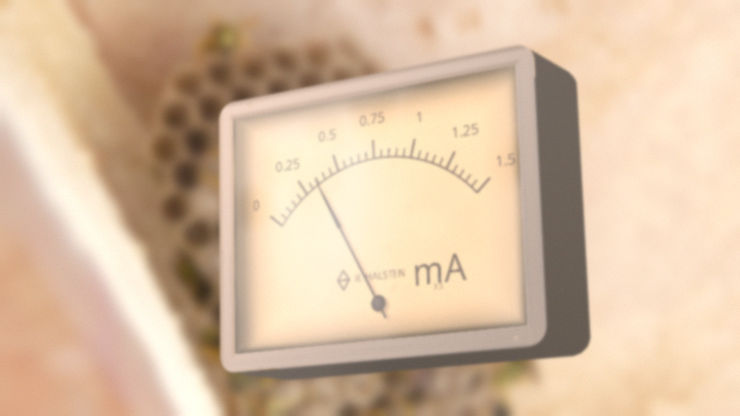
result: 0.35 mA
